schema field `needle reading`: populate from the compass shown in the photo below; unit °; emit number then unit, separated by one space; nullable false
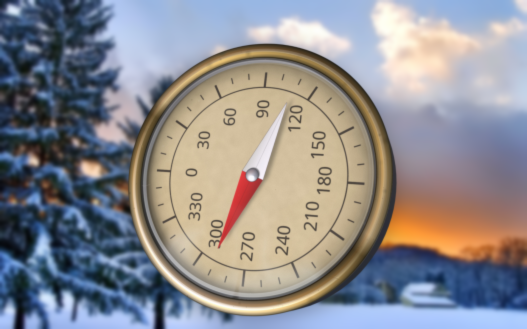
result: 290 °
